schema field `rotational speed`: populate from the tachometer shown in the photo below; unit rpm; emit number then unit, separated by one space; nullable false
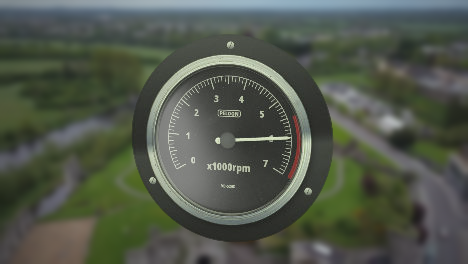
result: 6000 rpm
